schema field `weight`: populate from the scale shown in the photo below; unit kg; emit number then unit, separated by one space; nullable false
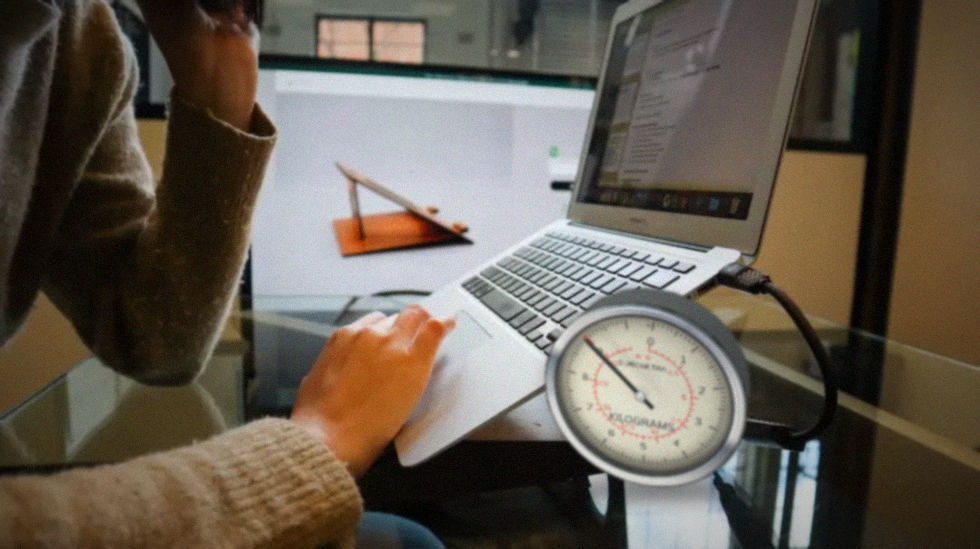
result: 9 kg
